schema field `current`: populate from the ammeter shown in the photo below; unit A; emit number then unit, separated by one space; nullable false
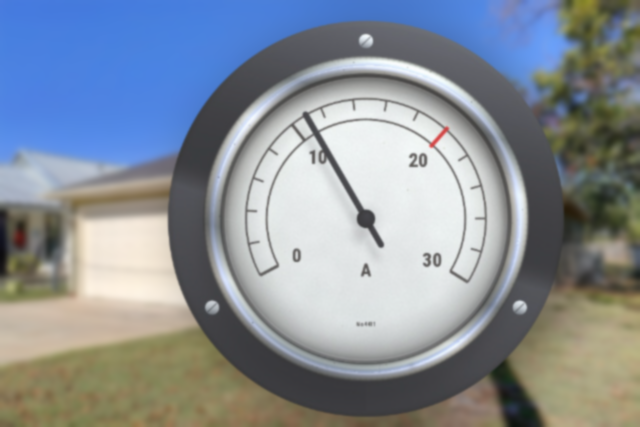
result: 11 A
